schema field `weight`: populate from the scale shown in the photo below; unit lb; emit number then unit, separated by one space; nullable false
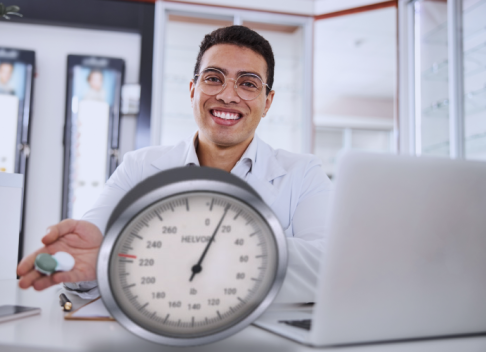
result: 10 lb
